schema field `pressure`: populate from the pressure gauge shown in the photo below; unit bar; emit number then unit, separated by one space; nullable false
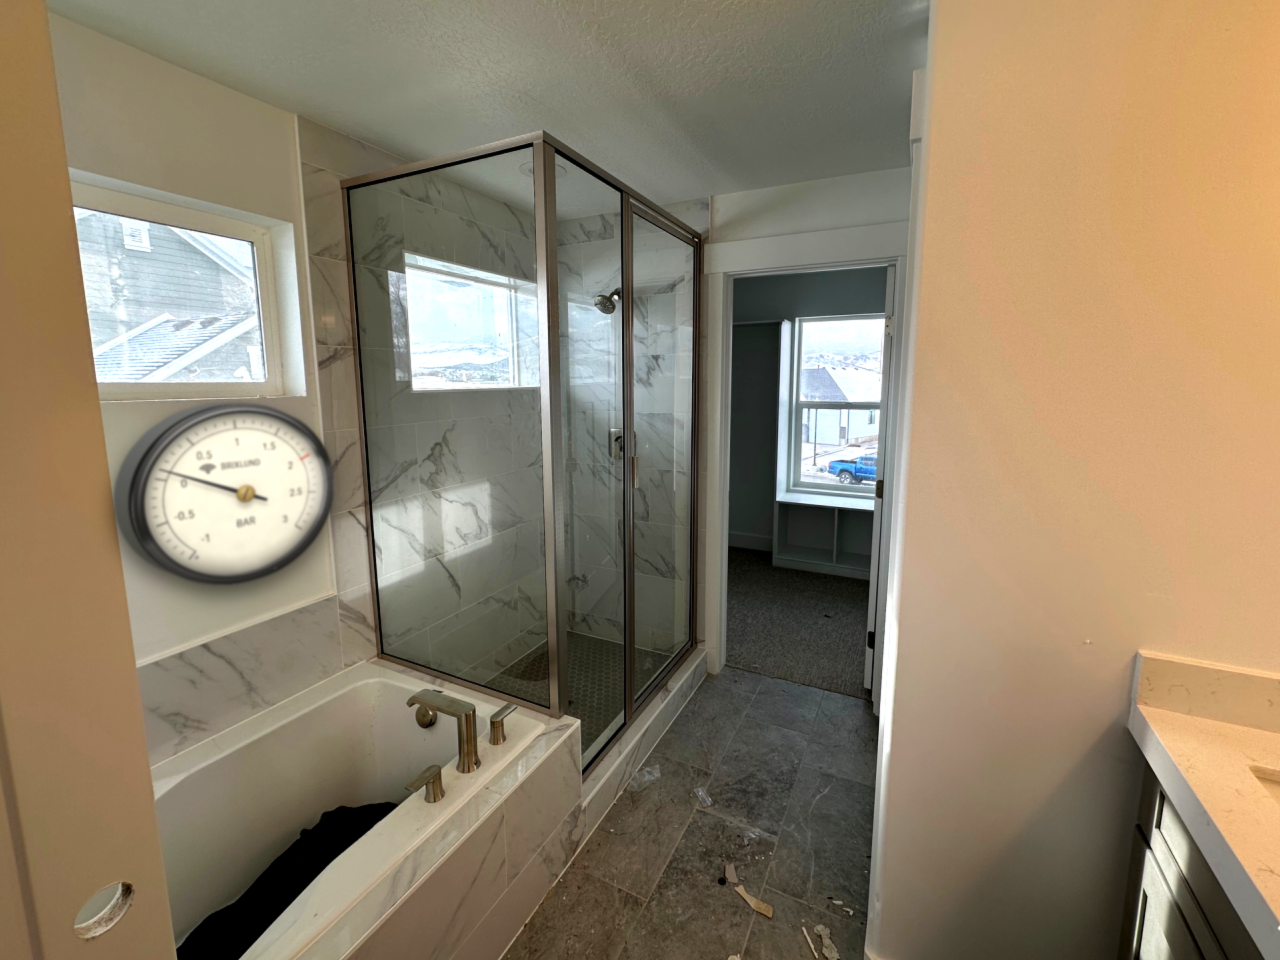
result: 0.1 bar
